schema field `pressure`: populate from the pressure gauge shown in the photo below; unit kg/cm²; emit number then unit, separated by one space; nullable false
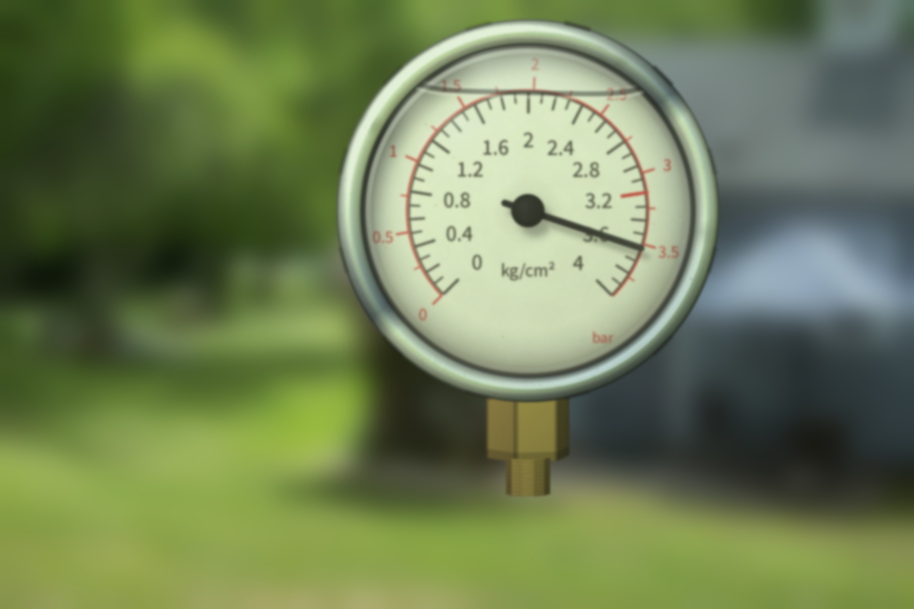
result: 3.6 kg/cm²
